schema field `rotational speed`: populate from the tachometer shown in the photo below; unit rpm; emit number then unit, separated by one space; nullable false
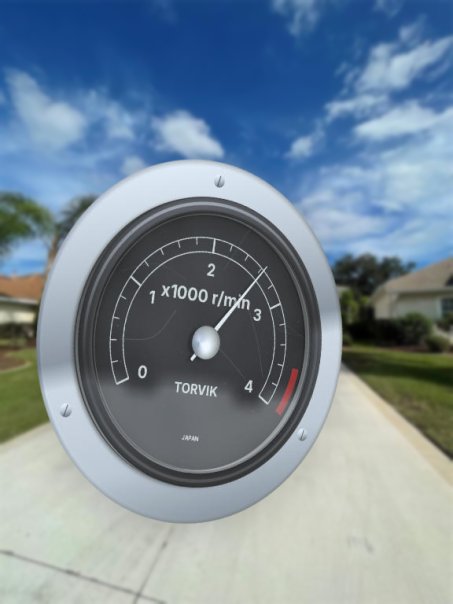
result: 2600 rpm
